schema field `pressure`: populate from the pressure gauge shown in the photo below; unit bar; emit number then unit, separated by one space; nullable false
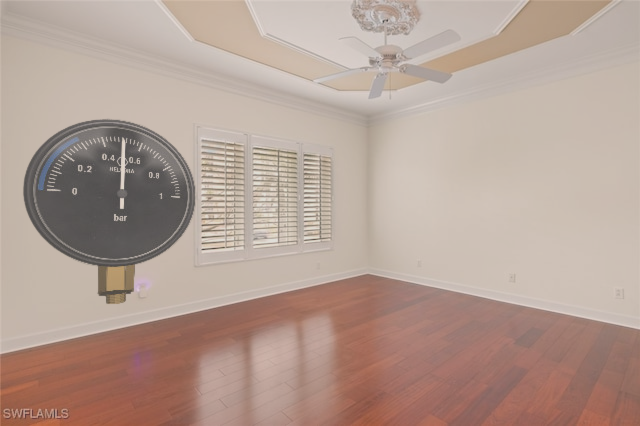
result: 0.5 bar
